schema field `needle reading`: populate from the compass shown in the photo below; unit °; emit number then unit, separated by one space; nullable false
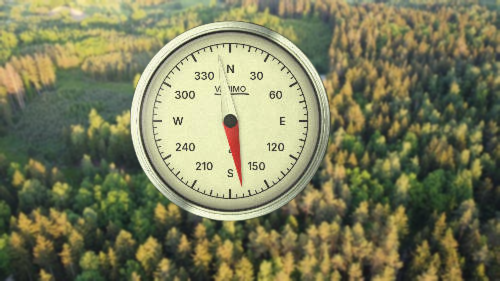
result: 170 °
